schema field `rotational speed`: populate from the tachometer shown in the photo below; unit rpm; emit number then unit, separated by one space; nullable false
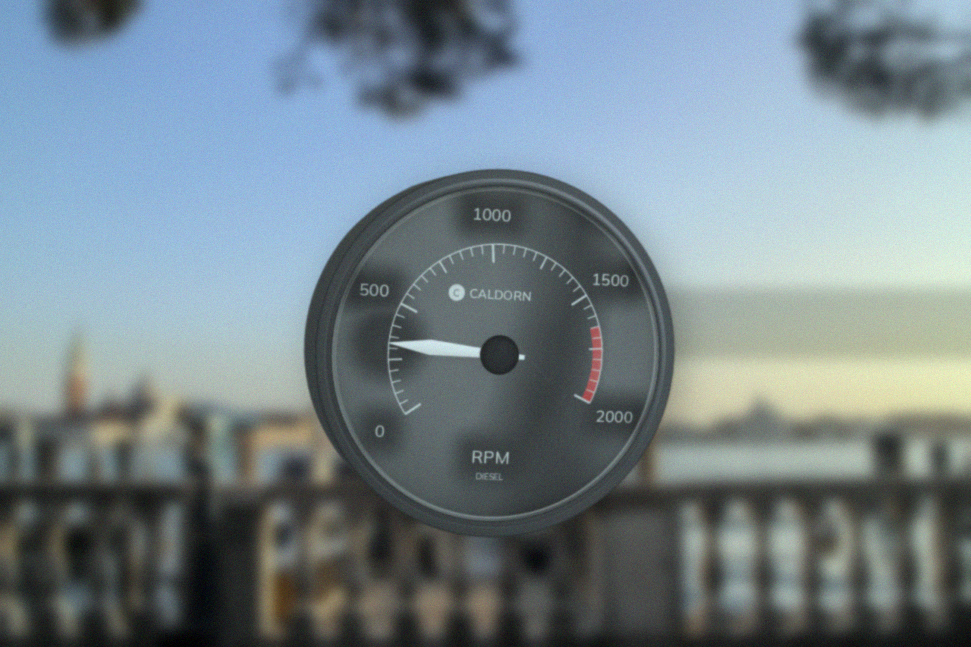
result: 325 rpm
